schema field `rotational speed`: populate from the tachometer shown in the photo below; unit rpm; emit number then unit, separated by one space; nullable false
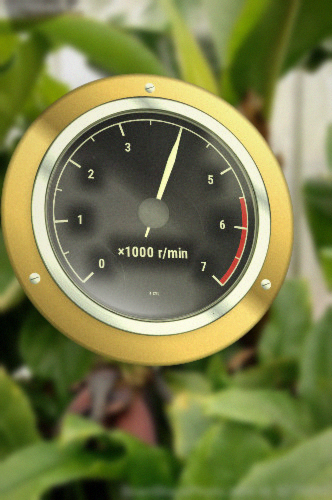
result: 4000 rpm
